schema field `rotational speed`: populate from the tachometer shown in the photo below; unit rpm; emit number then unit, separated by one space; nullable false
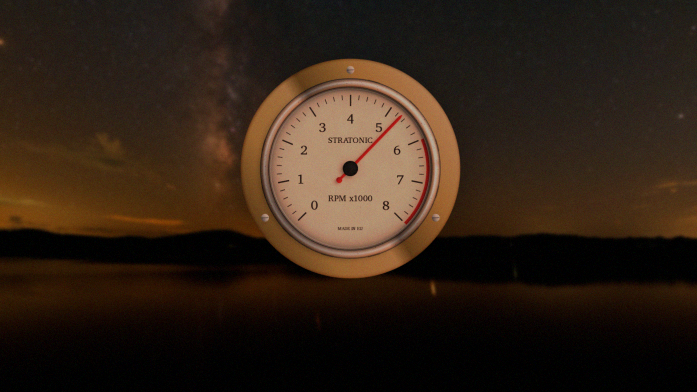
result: 5300 rpm
